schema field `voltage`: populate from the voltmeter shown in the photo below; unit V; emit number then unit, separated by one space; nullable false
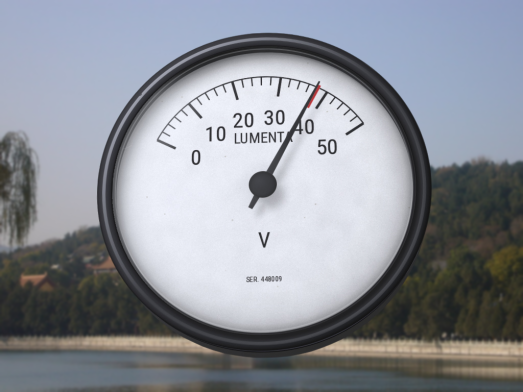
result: 38 V
